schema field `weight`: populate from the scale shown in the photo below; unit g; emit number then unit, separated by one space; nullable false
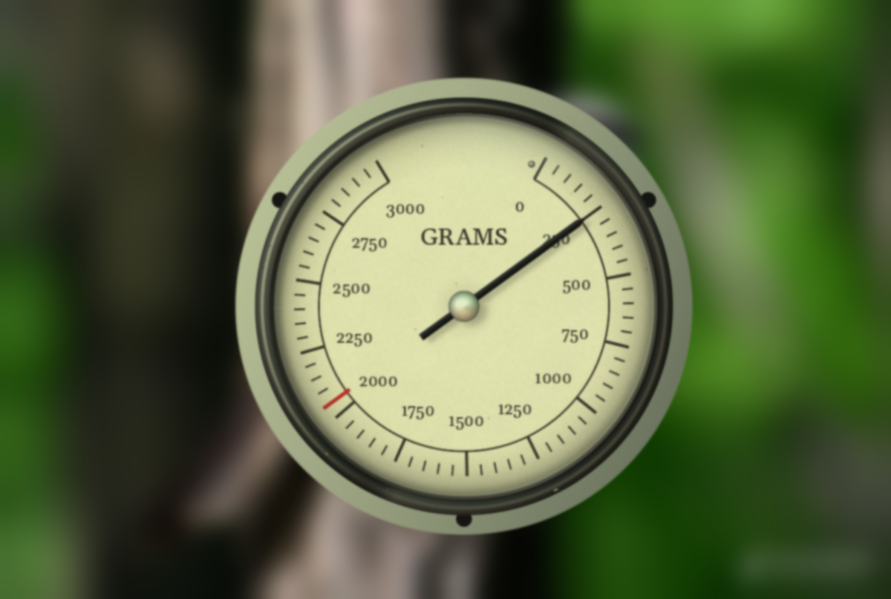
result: 250 g
